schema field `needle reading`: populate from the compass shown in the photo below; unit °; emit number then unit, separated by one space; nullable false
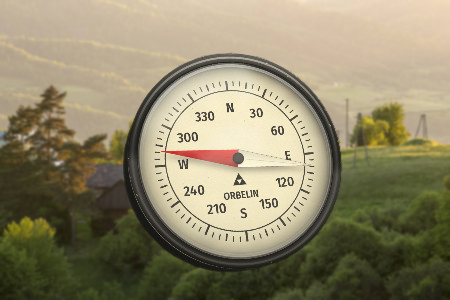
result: 280 °
